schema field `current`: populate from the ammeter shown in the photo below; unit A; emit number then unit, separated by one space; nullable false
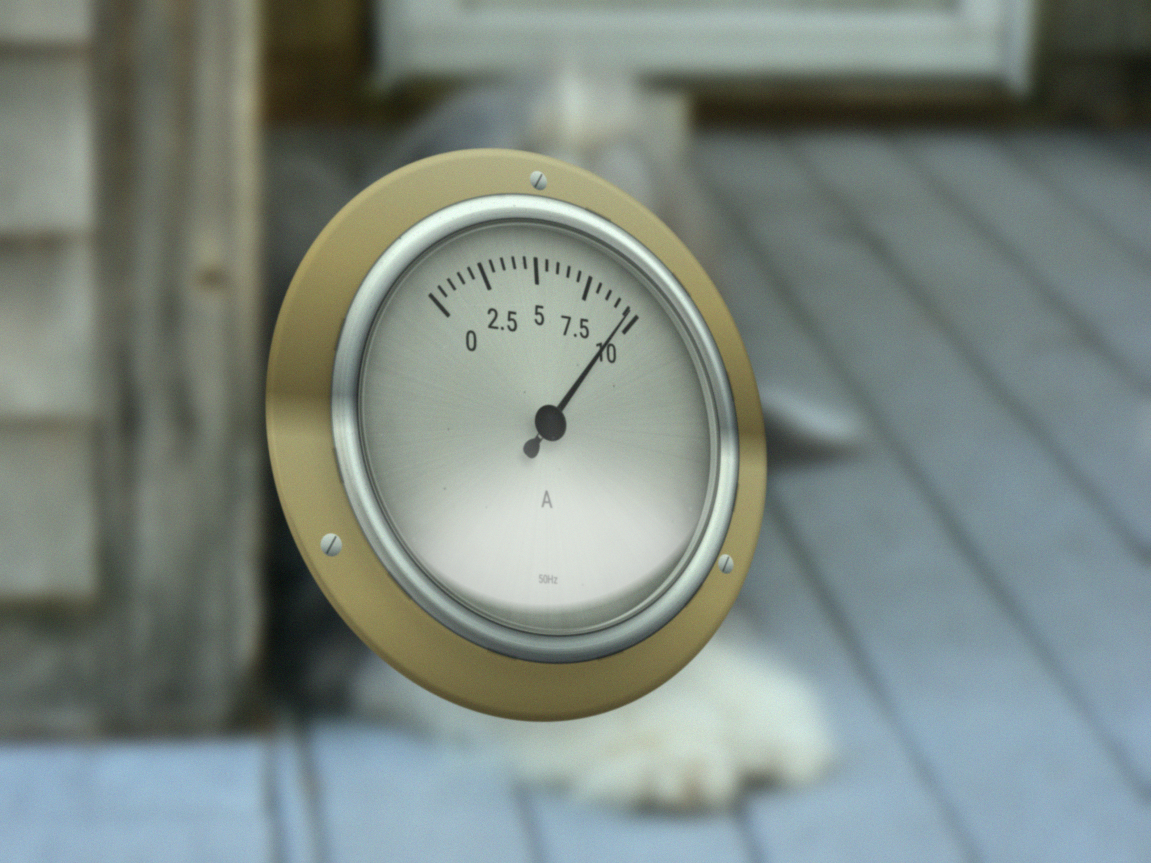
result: 9.5 A
